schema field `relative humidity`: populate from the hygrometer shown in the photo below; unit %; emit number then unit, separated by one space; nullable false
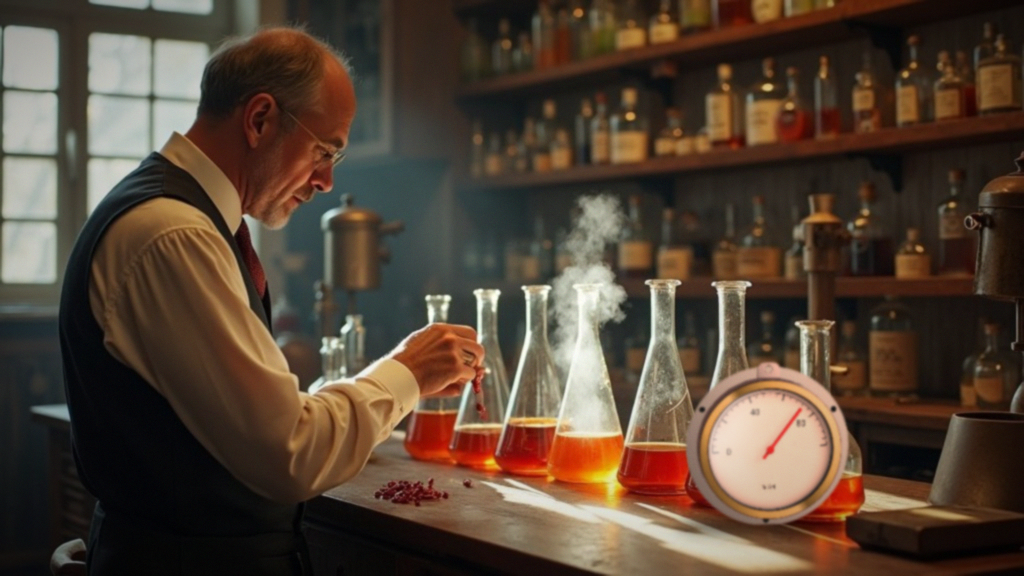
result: 72 %
